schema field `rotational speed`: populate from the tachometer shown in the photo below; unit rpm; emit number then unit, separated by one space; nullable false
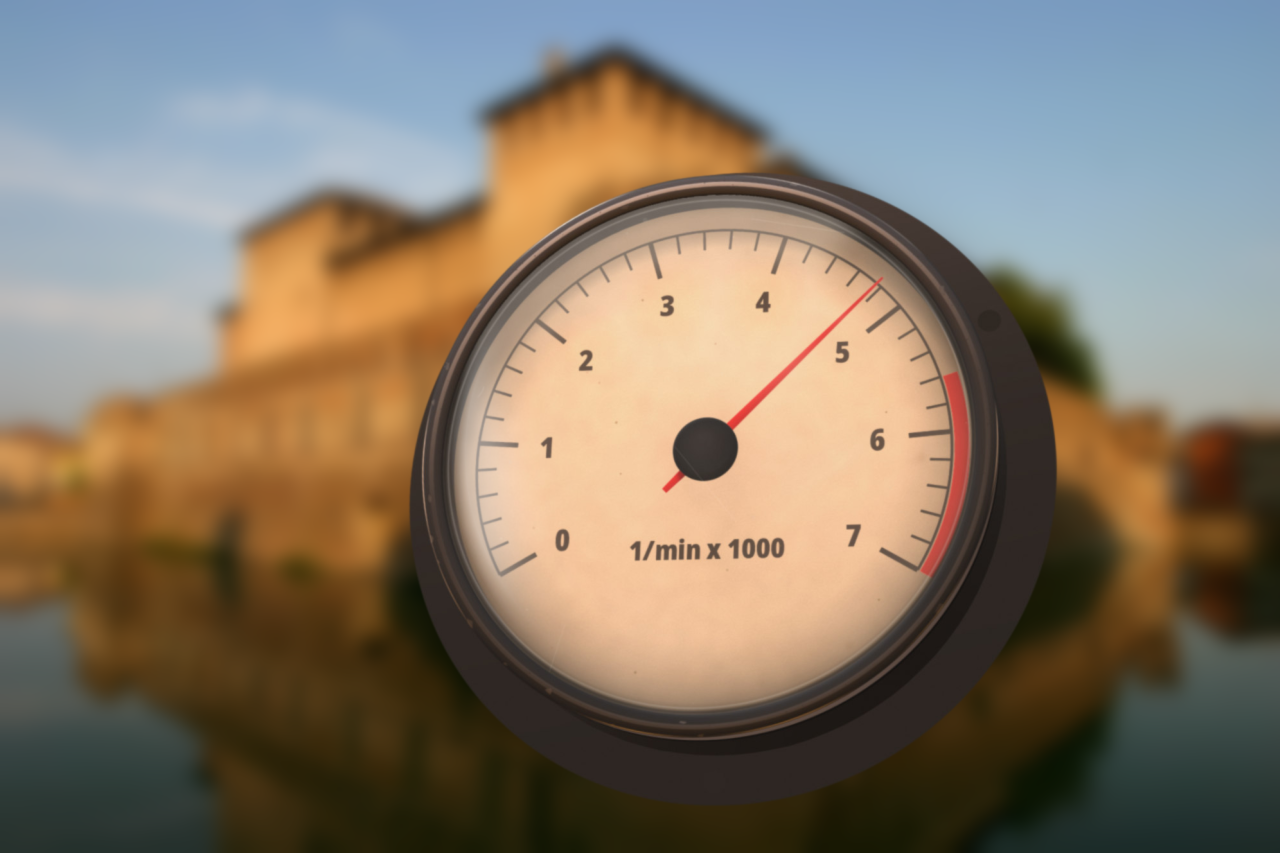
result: 4800 rpm
